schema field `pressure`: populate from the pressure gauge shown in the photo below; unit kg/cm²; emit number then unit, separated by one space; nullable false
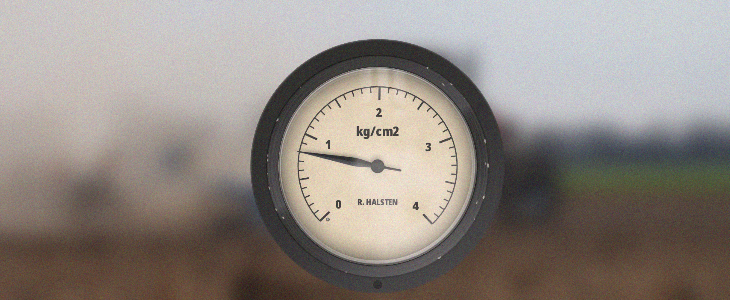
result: 0.8 kg/cm²
